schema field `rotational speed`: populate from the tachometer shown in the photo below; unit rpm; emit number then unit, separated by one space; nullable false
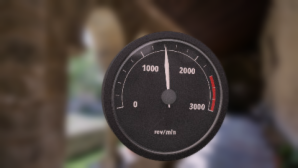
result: 1400 rpm
